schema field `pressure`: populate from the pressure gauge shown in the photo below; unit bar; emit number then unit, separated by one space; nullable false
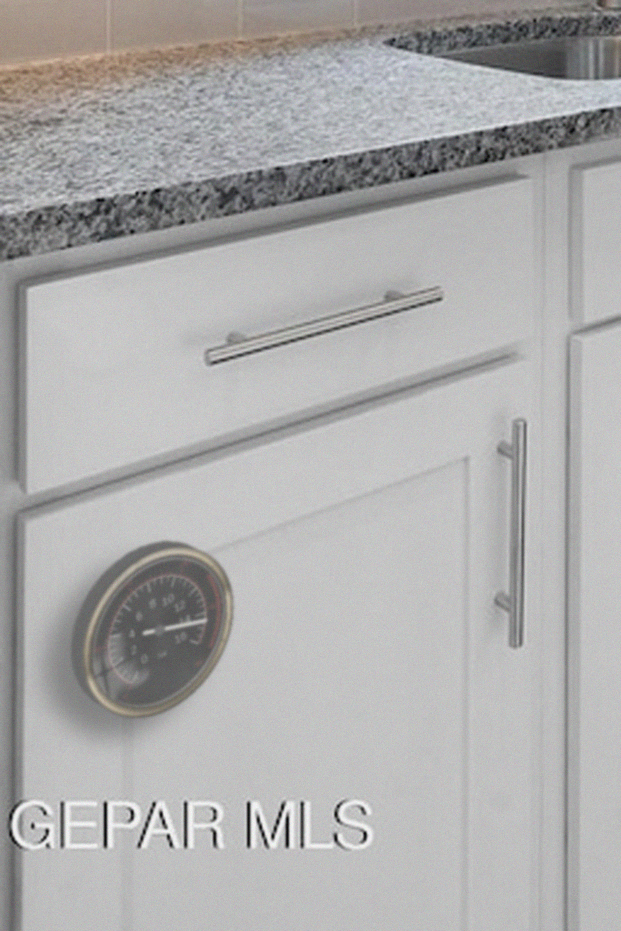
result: 14.5 bar
